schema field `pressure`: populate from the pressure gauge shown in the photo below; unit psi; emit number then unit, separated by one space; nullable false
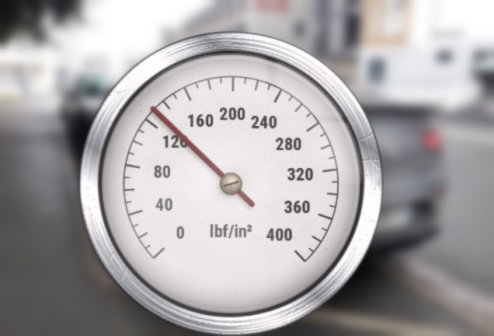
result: 130 psi
